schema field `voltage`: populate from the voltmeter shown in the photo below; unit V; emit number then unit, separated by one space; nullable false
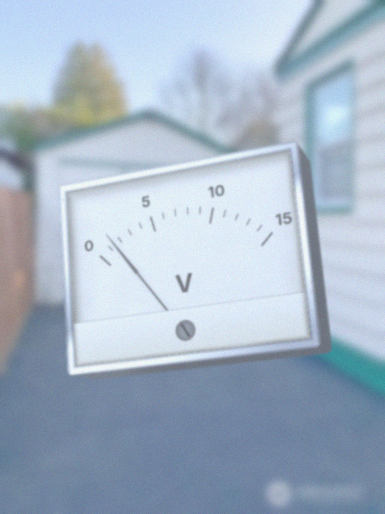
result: 1.5 V
